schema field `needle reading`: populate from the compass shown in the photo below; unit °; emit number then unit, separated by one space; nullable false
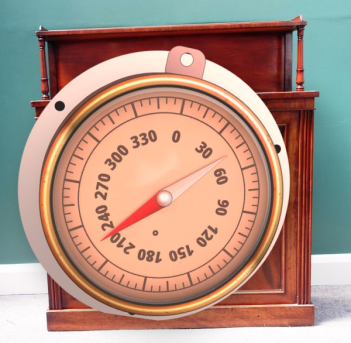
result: 225 °
